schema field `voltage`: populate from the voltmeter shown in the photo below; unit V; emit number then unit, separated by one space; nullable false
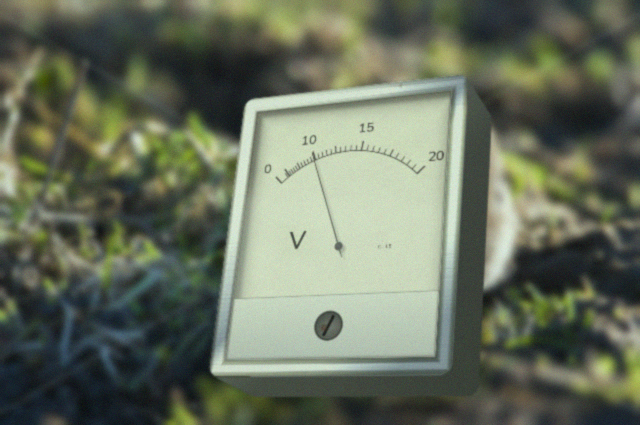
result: 10 V
